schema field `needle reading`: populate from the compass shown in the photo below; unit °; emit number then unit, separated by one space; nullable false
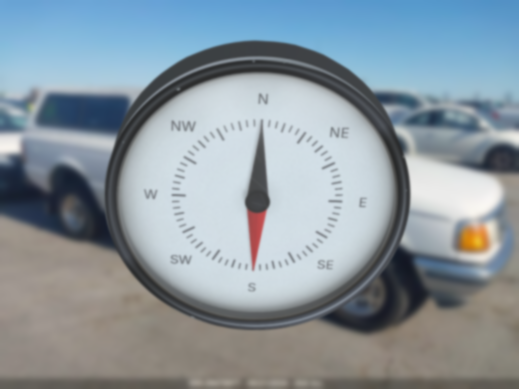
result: 180 °
